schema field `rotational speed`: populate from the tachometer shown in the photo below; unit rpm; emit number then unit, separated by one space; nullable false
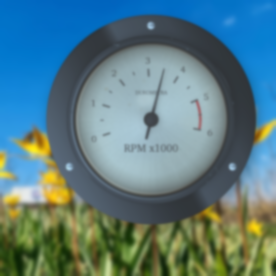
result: 3500 rpm
